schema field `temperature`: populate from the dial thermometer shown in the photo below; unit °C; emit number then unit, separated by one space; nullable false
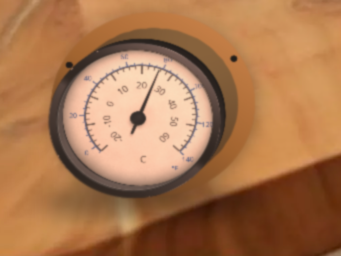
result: 26 °C
